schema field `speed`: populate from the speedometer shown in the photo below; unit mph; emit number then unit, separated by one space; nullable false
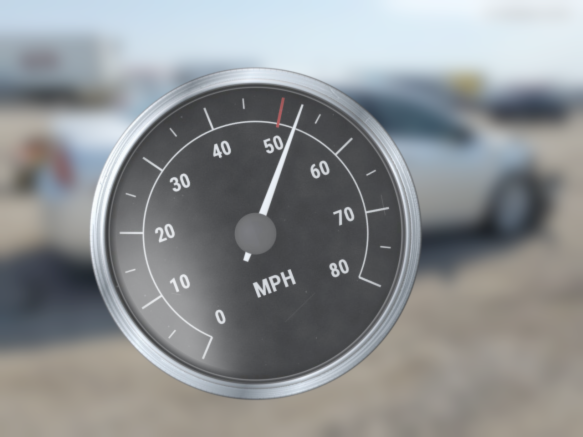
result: 52.5 mph
